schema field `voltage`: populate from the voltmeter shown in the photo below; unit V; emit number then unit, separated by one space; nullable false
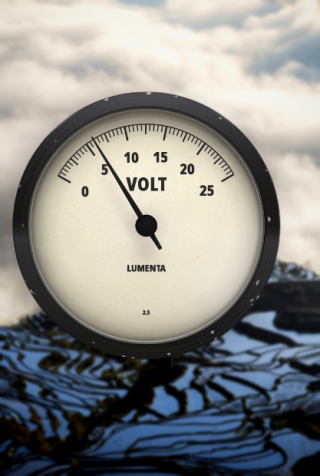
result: 6 V
